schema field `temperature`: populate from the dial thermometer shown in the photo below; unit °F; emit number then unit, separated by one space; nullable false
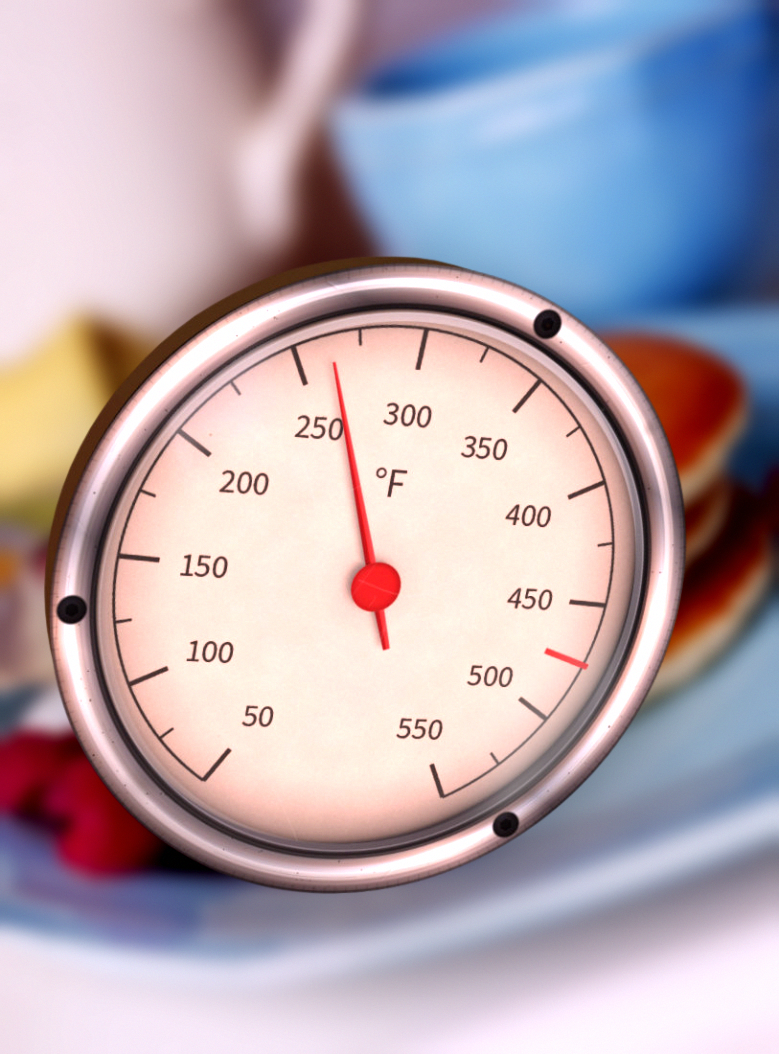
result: 262.5 °F
